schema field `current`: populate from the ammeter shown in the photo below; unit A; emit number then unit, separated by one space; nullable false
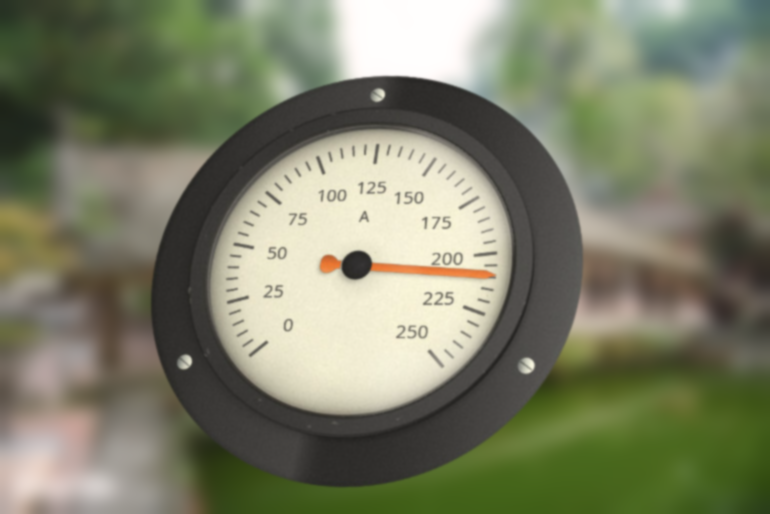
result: 210 A
